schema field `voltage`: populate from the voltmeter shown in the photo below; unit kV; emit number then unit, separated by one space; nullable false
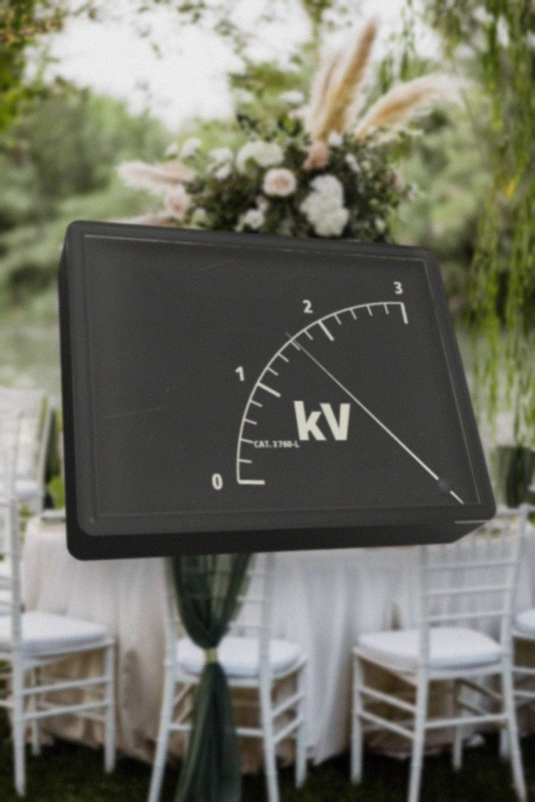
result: 1.6 kV
